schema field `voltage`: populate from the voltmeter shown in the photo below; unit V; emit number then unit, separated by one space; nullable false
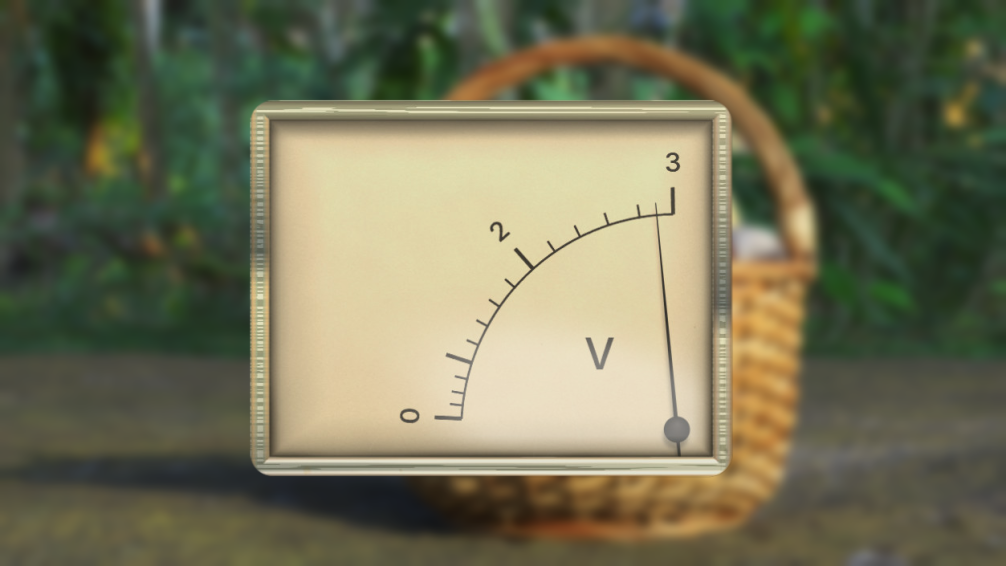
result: 2.9 V
